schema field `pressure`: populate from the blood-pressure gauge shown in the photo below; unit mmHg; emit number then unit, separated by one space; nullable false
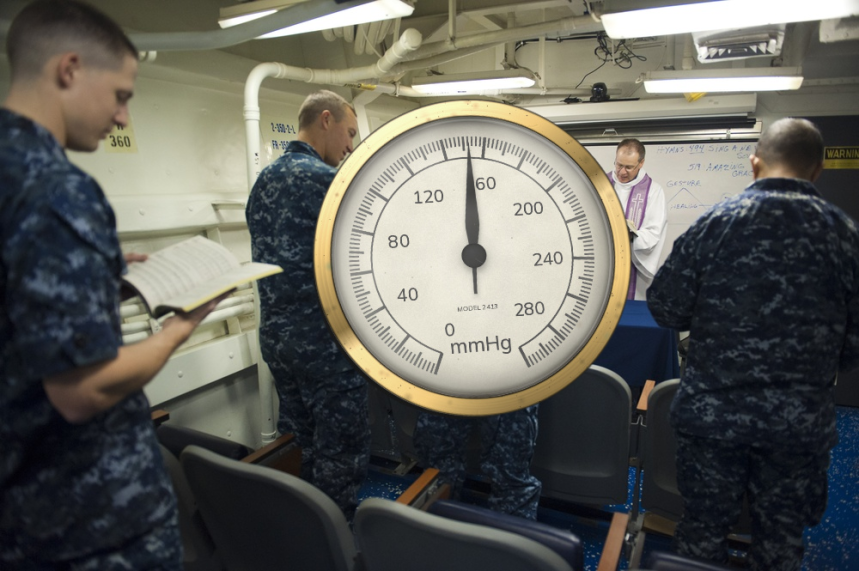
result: 152 mmHg
